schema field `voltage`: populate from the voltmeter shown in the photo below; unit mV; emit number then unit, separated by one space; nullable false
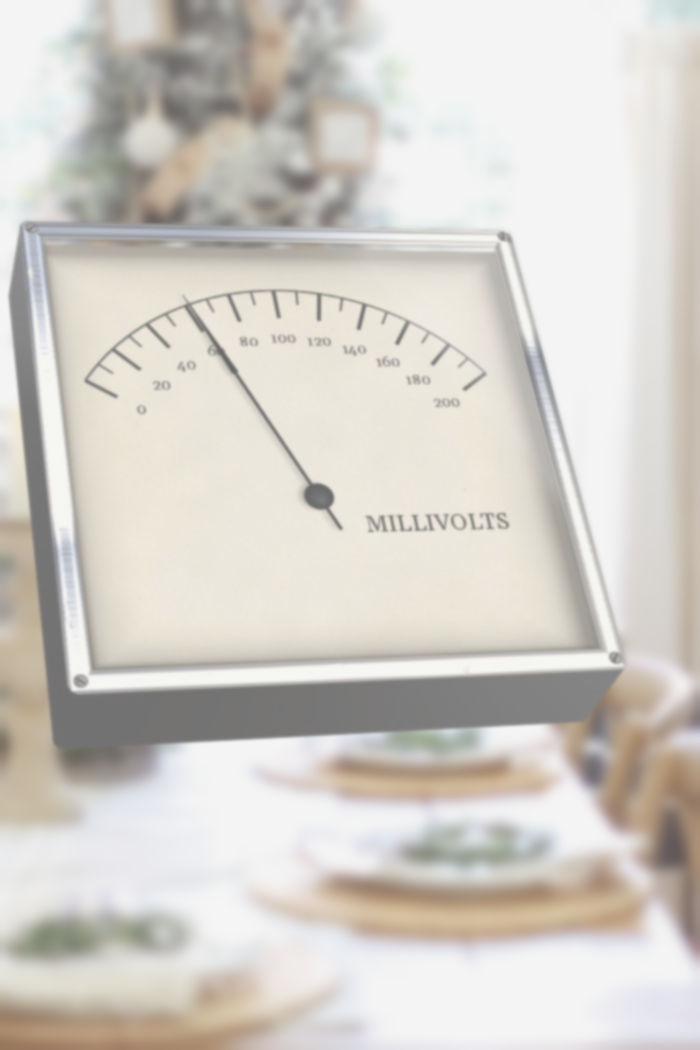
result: 60 mV
